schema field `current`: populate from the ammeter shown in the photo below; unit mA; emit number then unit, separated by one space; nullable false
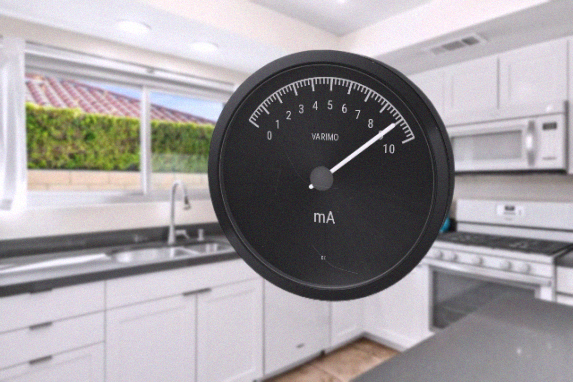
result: 9 mA
